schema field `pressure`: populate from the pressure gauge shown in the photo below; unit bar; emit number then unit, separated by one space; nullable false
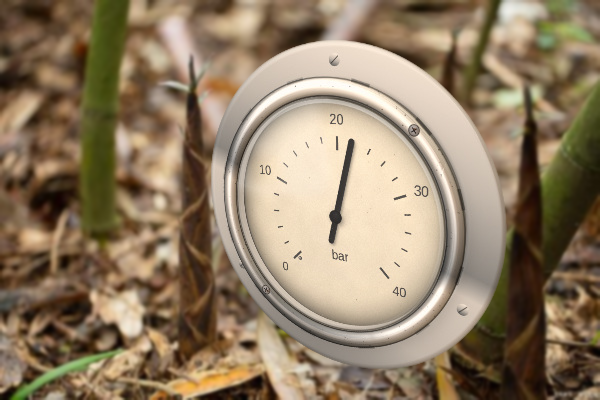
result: 22 bar
